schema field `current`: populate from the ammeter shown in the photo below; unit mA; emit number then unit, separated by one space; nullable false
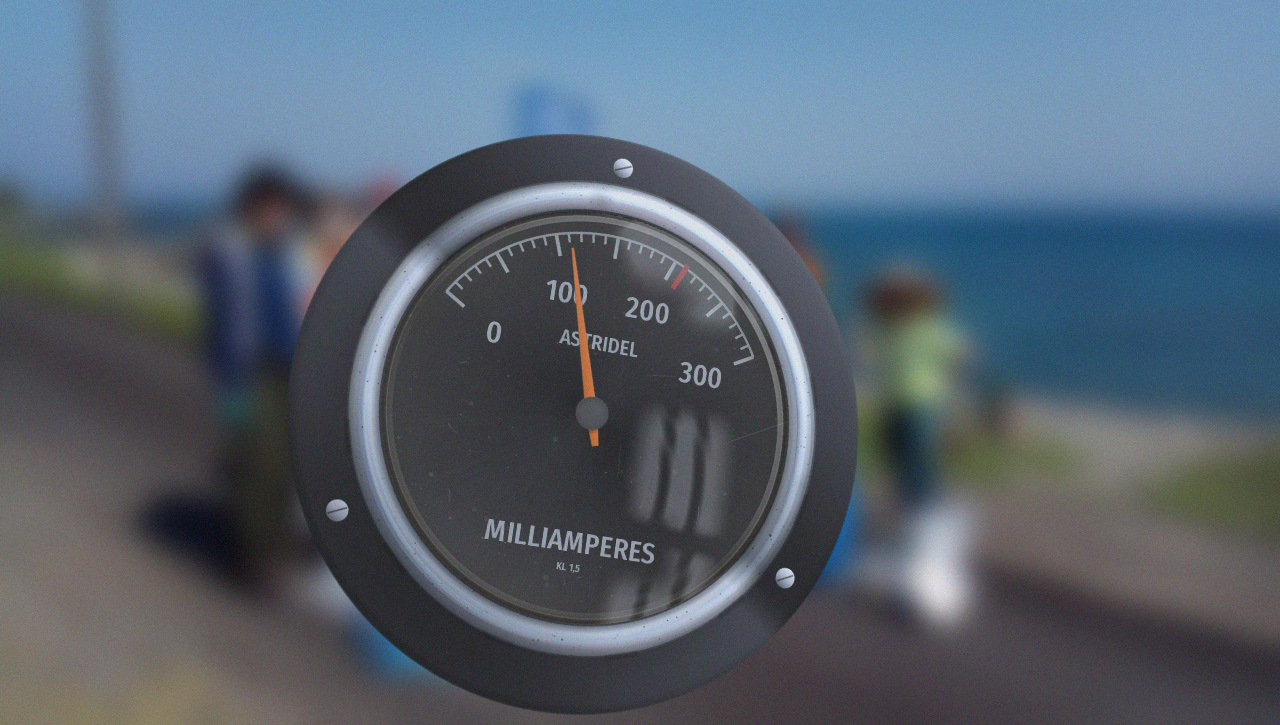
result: 110 mA
